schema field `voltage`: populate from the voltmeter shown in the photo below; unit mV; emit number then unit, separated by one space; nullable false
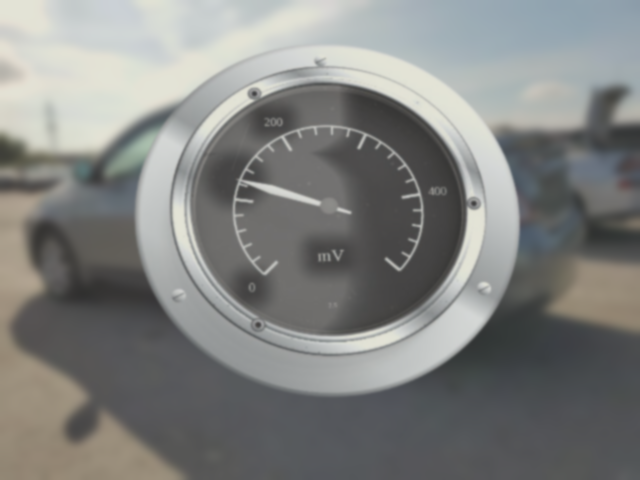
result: 120 mV
